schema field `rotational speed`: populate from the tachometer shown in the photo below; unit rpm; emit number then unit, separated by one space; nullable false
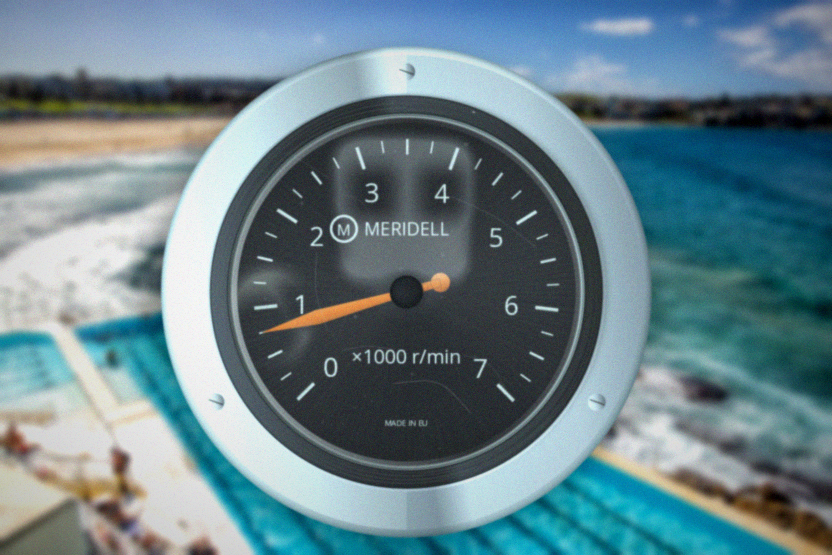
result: 750 rpm
